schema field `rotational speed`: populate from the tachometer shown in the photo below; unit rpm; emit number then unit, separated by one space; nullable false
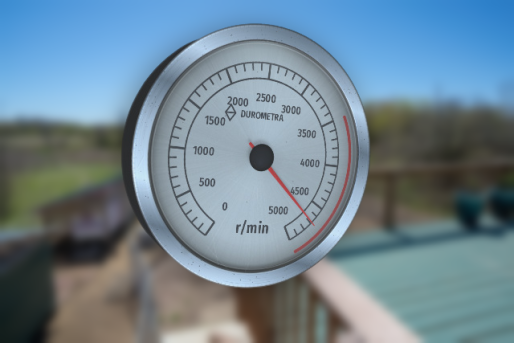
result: 4700 rpm
